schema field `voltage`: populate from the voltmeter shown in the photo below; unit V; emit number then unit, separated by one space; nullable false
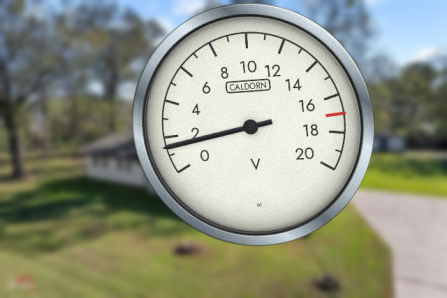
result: 1.5 V
